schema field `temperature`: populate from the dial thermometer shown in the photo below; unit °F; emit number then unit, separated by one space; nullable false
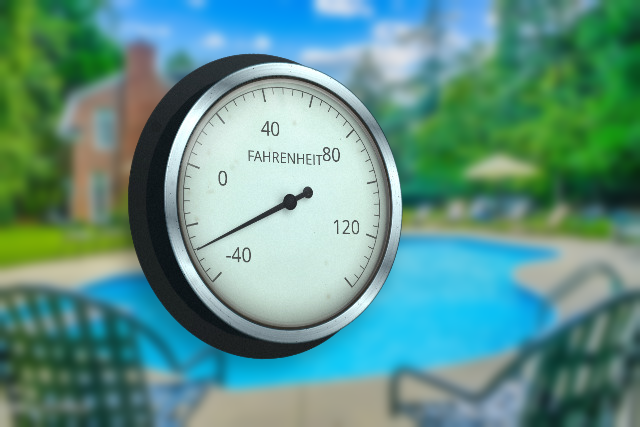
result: -28 °F
